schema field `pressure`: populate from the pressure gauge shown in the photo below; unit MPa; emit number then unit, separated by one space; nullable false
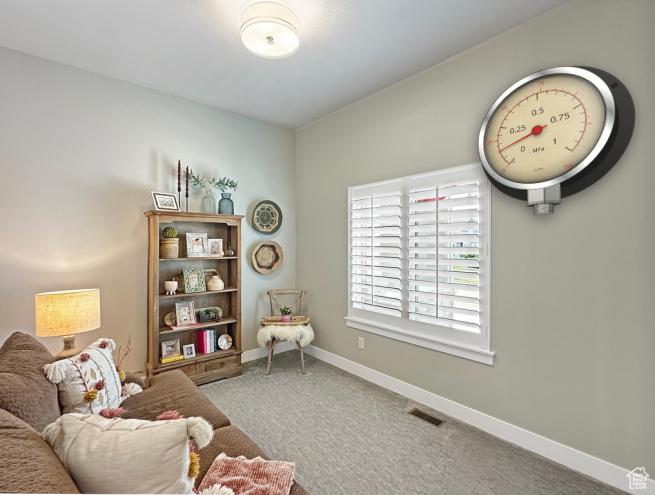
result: 0.1 MPa
